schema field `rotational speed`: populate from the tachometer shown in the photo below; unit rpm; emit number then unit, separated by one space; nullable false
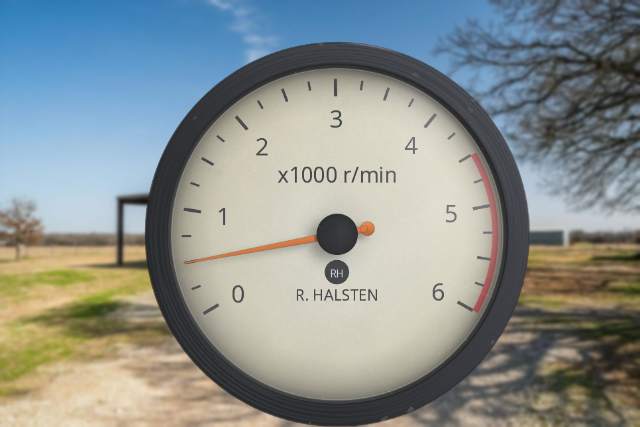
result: 500 rpm
